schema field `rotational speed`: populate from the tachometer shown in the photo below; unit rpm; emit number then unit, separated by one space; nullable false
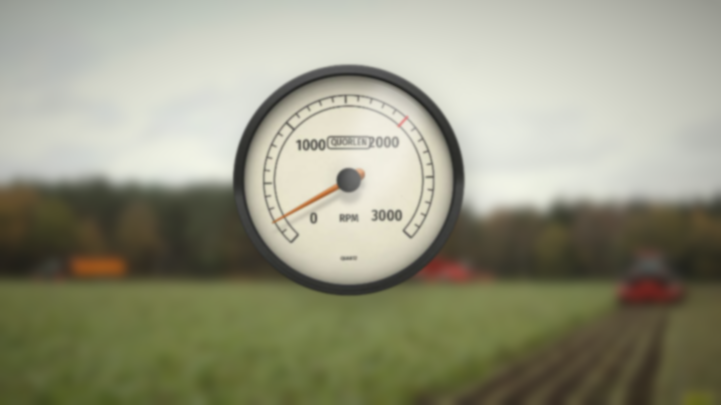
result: 200 rpm
